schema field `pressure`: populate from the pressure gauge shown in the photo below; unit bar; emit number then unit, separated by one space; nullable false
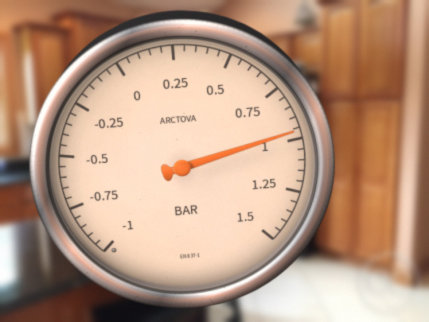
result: 0.95 bar
